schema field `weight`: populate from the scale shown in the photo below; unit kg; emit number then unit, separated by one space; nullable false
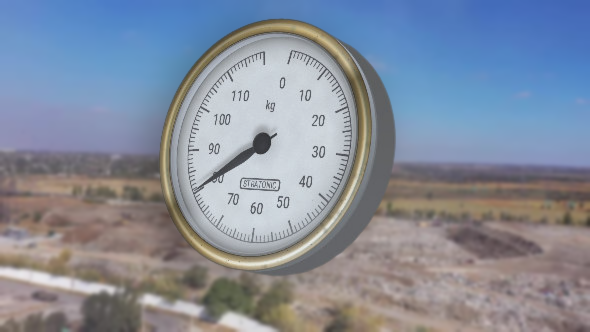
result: 80 kg
